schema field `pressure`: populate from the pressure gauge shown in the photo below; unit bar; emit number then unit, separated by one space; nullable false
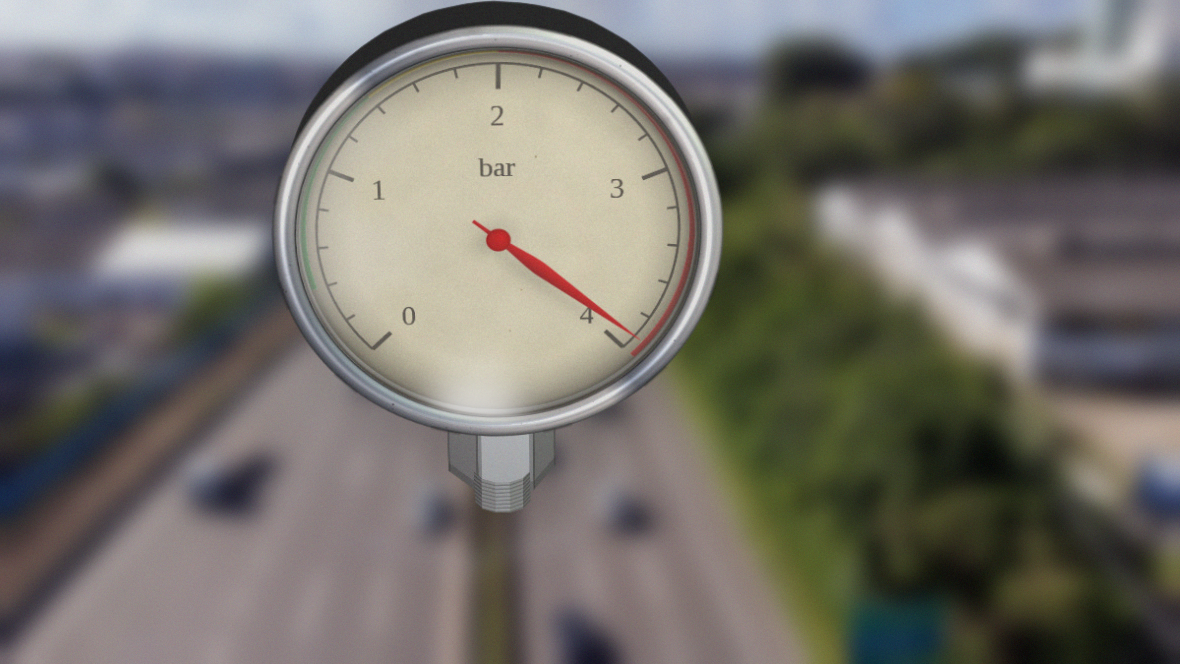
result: 3.9 bar
